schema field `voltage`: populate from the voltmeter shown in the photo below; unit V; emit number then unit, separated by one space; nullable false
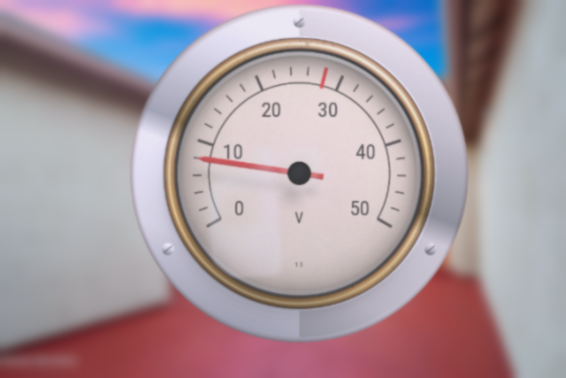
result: 8 V
